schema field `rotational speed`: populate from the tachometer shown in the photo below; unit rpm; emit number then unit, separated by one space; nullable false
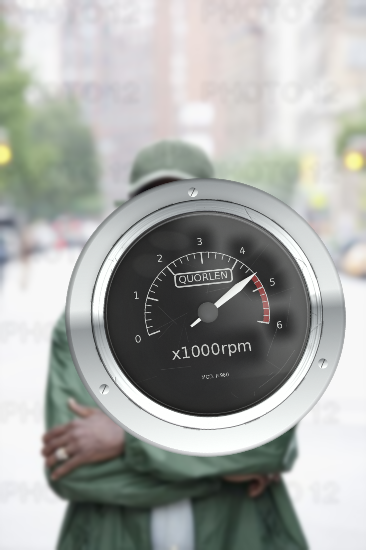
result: 4600 rpm
